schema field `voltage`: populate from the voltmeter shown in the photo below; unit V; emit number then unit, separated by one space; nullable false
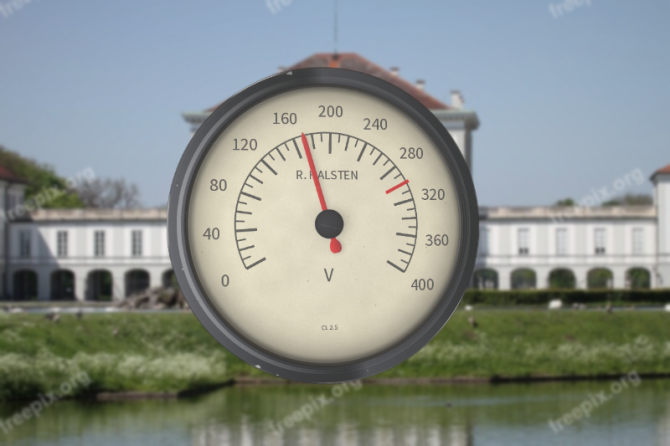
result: 170 V
